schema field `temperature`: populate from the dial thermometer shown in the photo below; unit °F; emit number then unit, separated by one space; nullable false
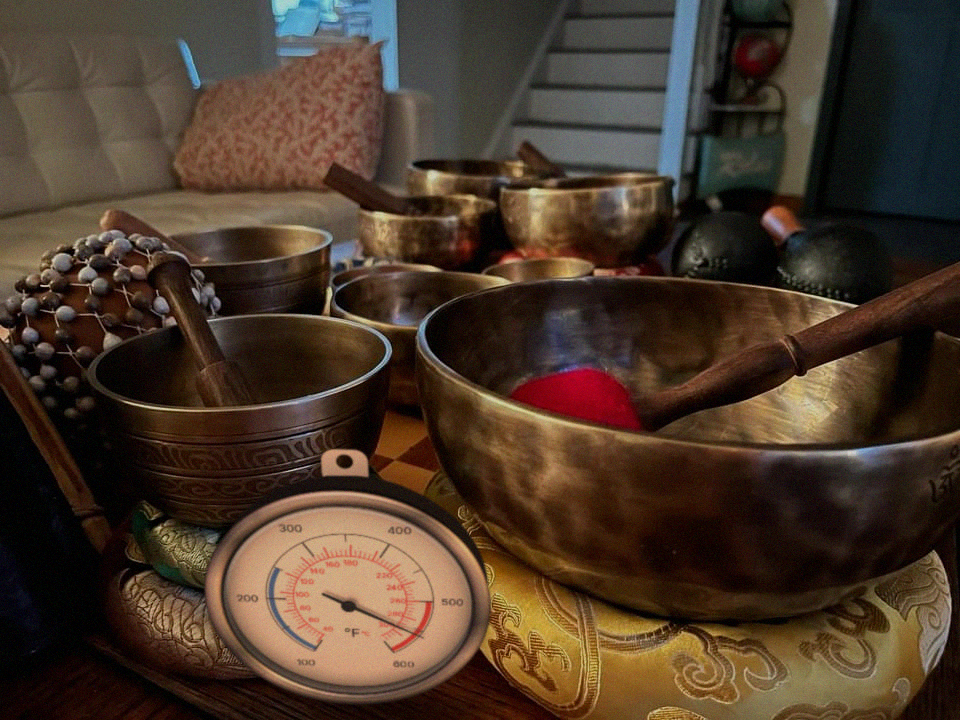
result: 550 °F
